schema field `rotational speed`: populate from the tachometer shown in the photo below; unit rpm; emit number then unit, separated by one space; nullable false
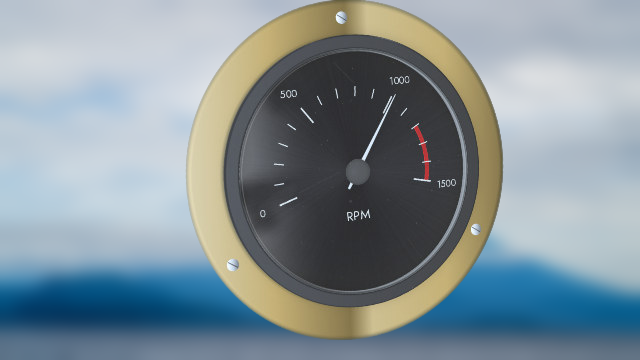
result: 1000 rpm
